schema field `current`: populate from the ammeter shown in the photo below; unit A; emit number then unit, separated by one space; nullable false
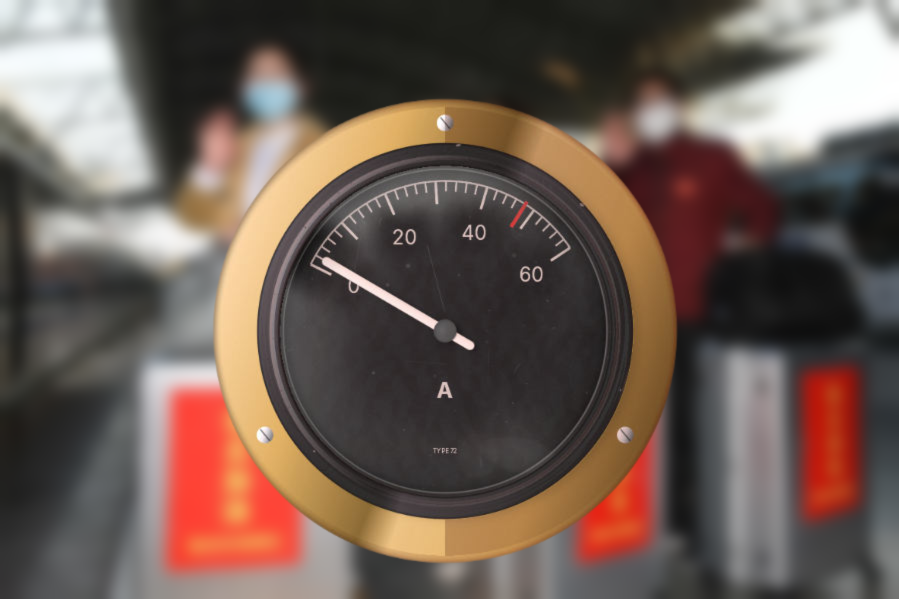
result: 2 A
